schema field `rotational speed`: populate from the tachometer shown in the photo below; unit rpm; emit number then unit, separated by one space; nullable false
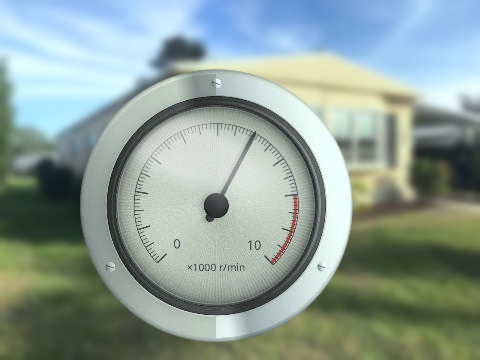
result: 6000 rpm
